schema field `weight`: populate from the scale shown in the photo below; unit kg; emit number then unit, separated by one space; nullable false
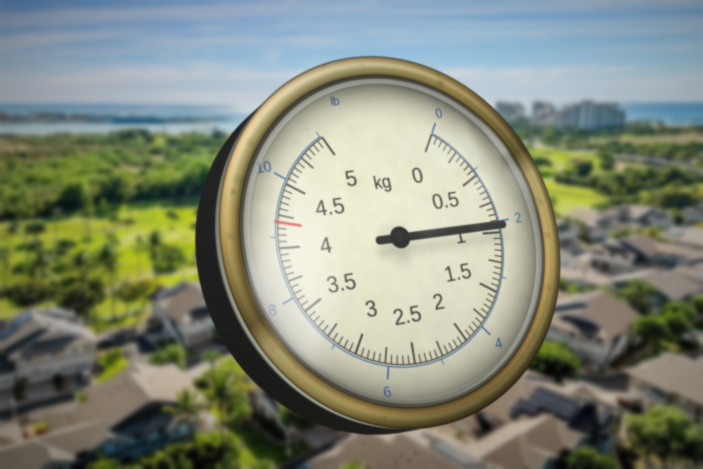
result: 0.95 kg
